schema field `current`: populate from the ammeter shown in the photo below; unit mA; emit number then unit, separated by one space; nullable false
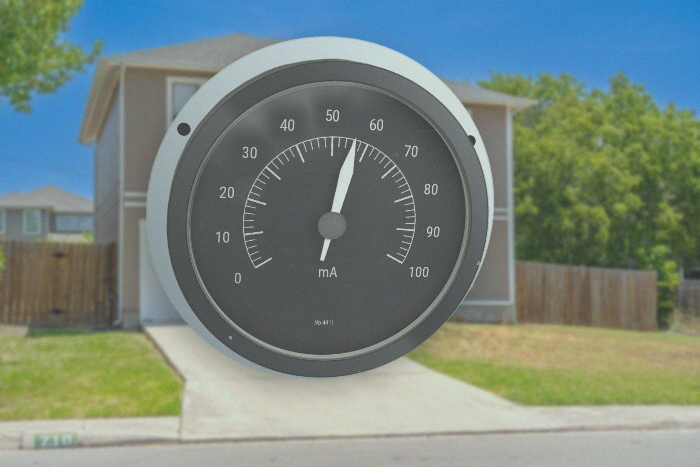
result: 56 mA
